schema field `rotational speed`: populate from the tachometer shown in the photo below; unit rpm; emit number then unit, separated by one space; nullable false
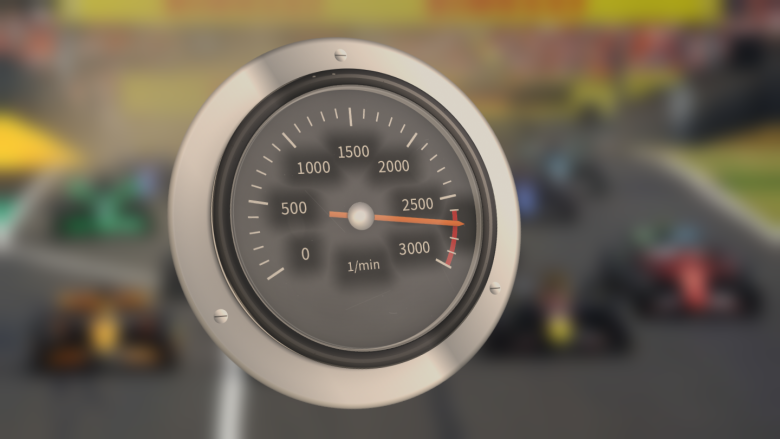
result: 2700 rpm
